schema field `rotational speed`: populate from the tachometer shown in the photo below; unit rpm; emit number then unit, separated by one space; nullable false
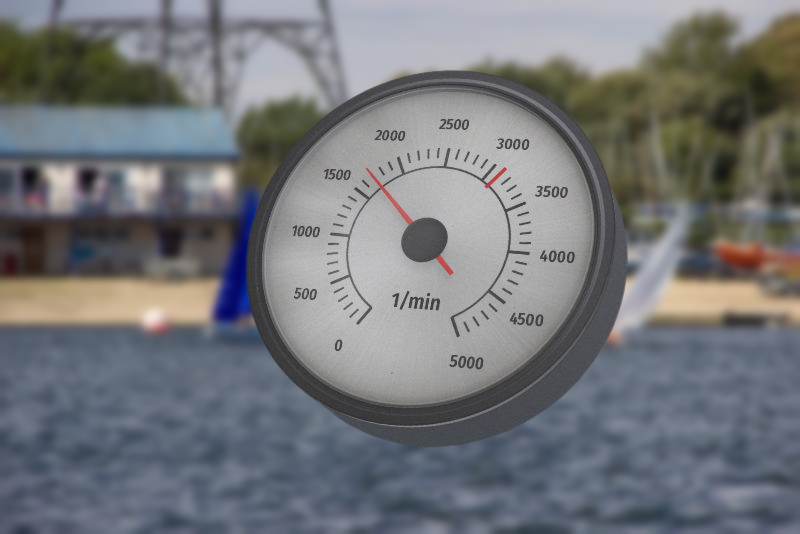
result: 1700 rpm
